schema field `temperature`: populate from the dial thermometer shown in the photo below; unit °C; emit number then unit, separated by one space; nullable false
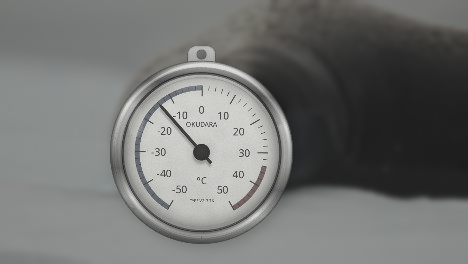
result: -14 °C
